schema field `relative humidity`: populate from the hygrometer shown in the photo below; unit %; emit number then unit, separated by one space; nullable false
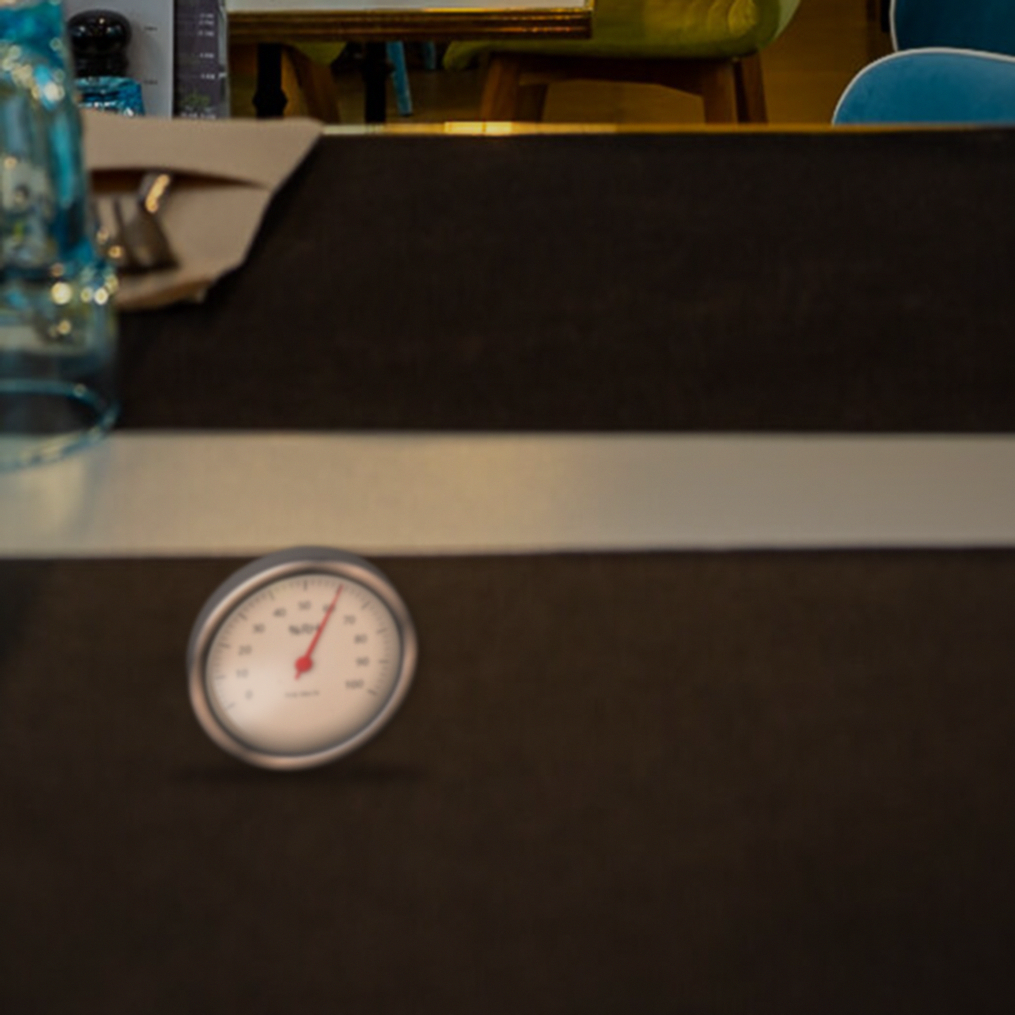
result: 60 %
